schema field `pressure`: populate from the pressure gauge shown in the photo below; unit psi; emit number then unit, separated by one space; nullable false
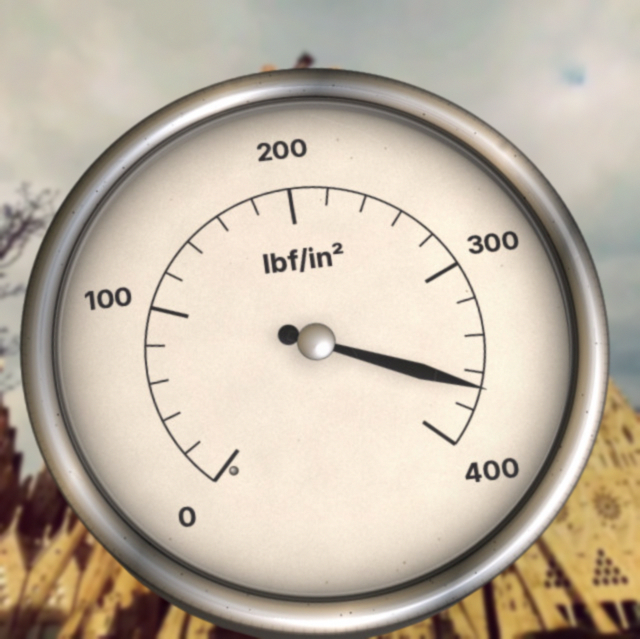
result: 370 psi
